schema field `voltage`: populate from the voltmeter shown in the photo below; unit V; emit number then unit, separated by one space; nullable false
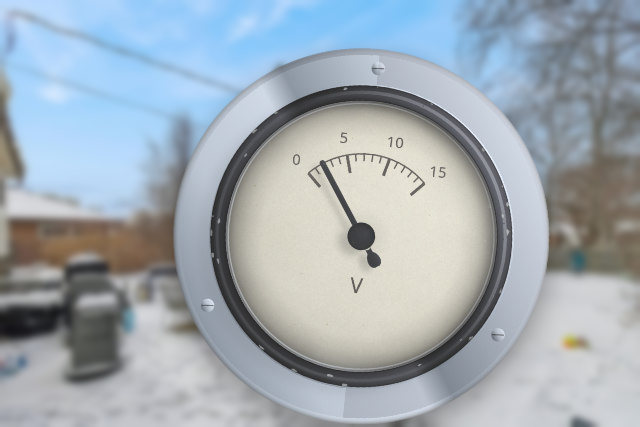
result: 2 V
